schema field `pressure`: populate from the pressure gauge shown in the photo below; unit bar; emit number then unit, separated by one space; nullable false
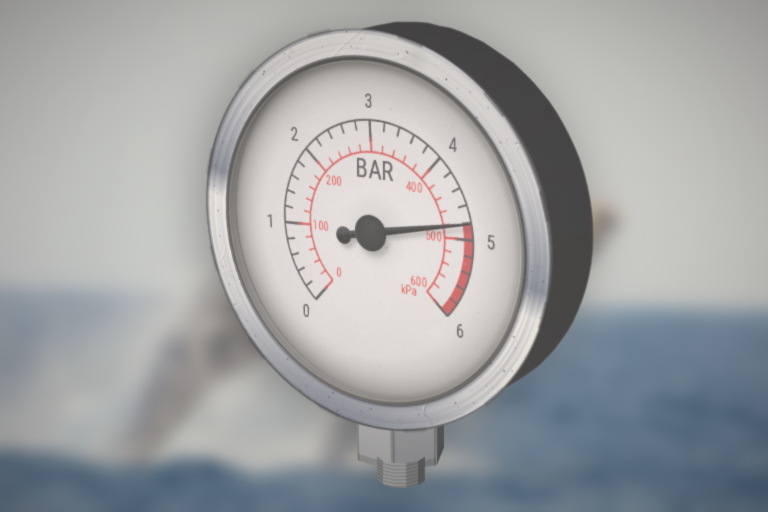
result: 4.8 bar
